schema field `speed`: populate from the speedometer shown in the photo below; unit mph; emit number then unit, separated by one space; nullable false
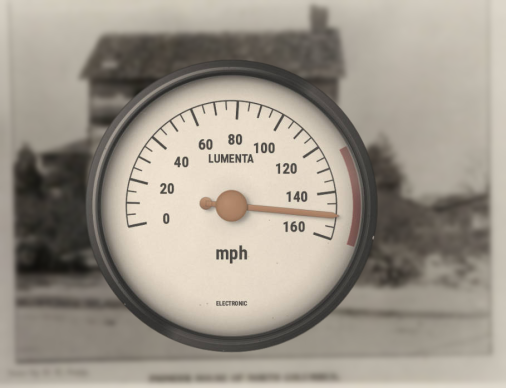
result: 150 mph
